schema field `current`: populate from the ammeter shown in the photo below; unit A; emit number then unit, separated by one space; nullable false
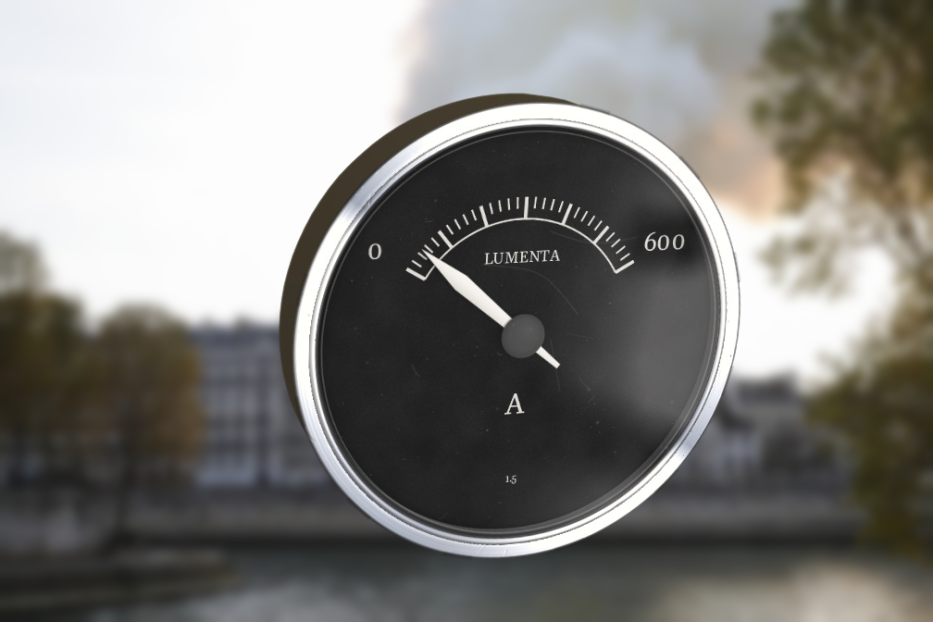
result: 50 A
